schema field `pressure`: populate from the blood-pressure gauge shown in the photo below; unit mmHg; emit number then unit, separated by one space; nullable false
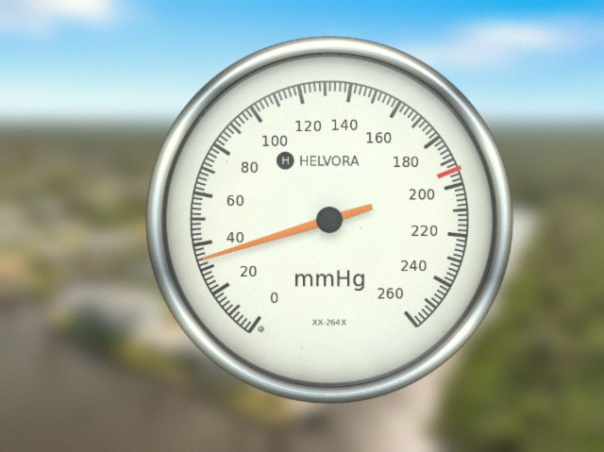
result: 34 mmHg
